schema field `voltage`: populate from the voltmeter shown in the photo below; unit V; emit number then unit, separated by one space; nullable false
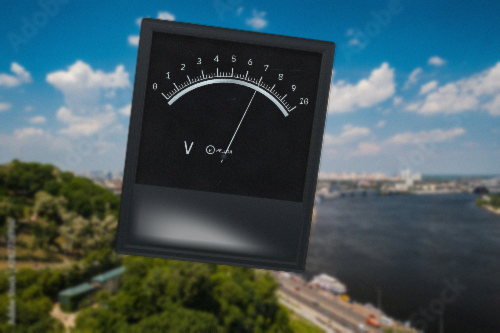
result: 7 V
